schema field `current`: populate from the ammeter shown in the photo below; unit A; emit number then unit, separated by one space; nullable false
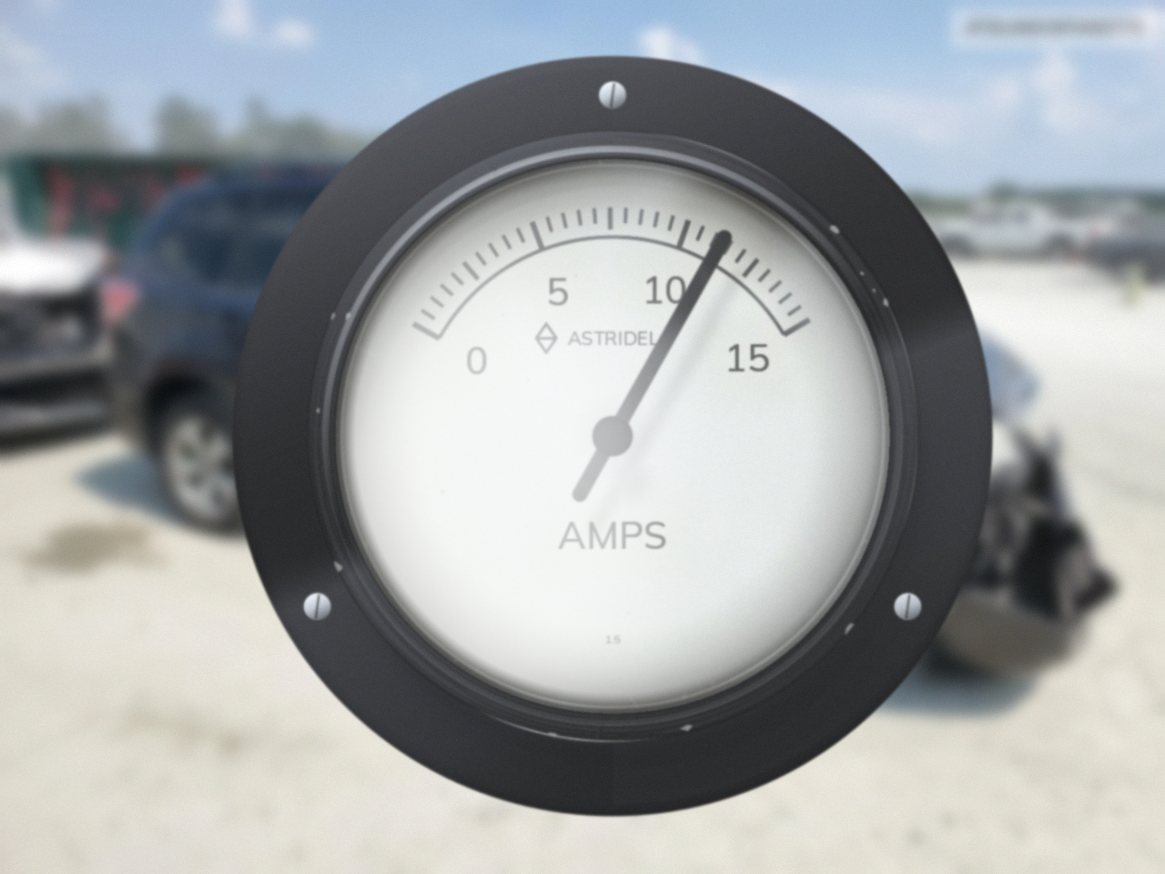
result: 11.25 A
